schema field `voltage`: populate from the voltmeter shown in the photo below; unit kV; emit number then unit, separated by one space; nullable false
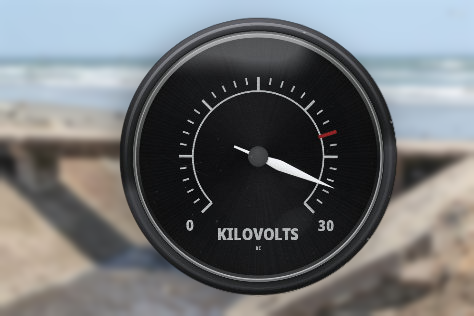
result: 27.5 kV
